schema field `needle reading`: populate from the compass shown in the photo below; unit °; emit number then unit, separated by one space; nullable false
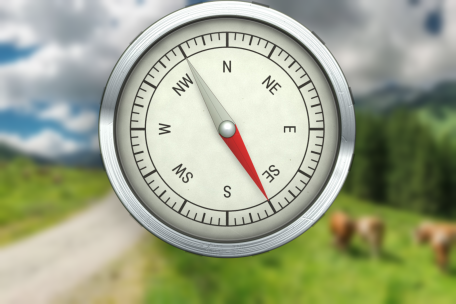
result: 150 °
